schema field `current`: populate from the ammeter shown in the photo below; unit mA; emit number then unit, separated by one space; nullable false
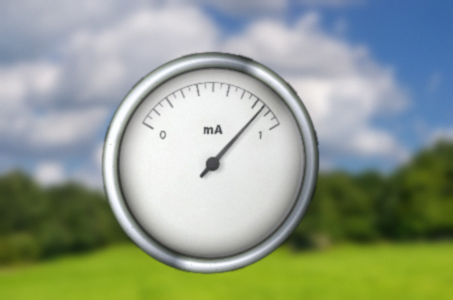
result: 0.85 mA
